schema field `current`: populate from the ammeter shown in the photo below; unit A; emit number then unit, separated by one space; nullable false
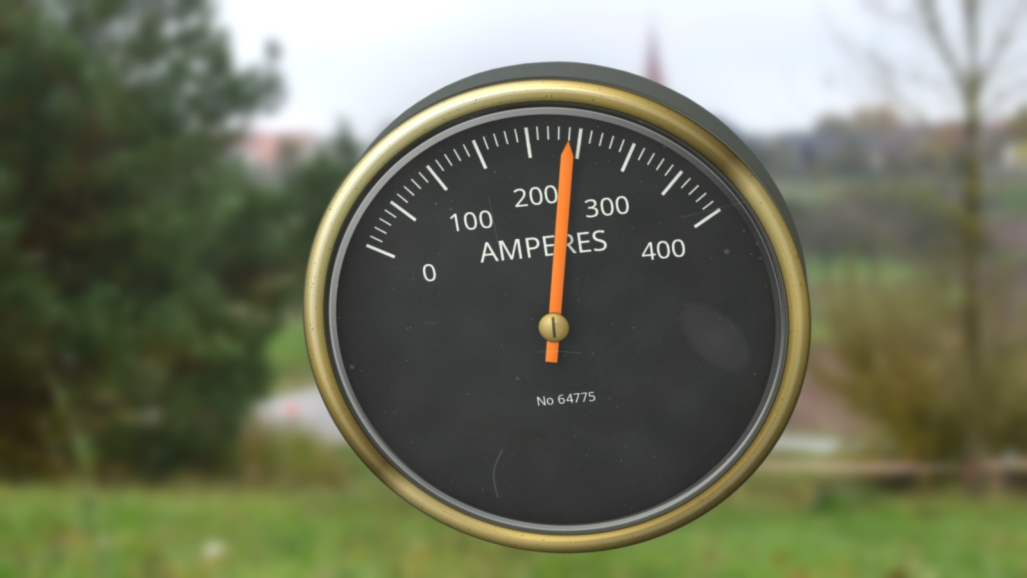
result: 240 A
